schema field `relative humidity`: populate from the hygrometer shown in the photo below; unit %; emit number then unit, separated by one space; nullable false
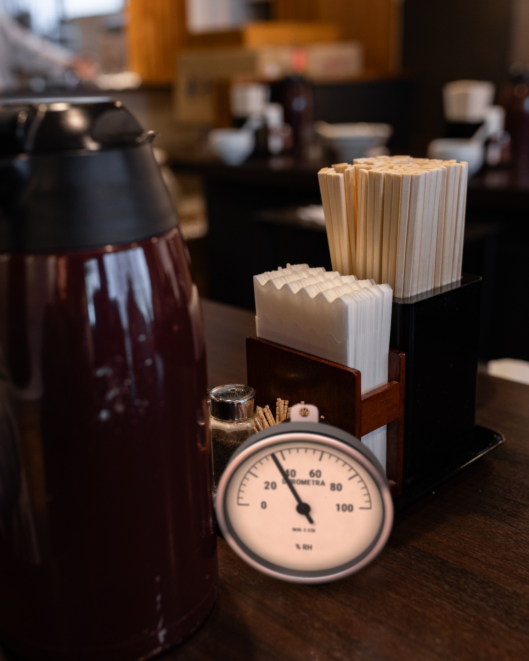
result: 36 %
